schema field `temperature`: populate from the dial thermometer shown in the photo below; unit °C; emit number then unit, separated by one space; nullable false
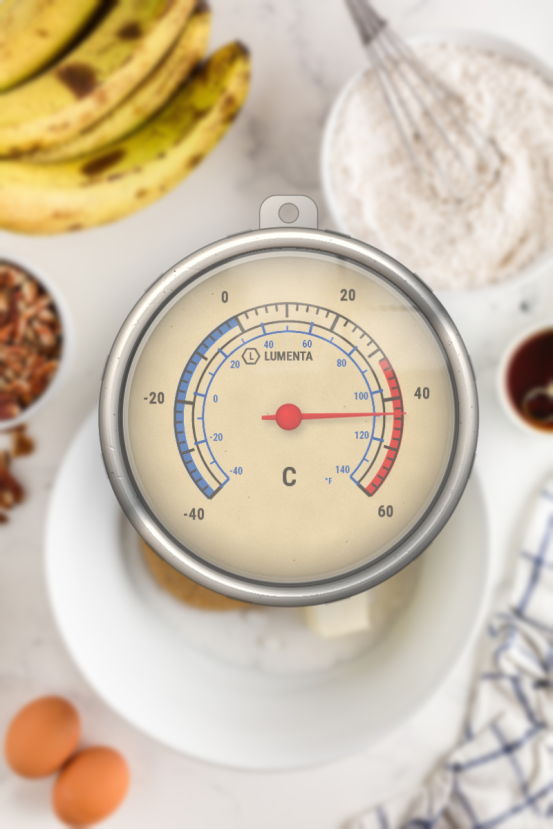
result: 43 °C
